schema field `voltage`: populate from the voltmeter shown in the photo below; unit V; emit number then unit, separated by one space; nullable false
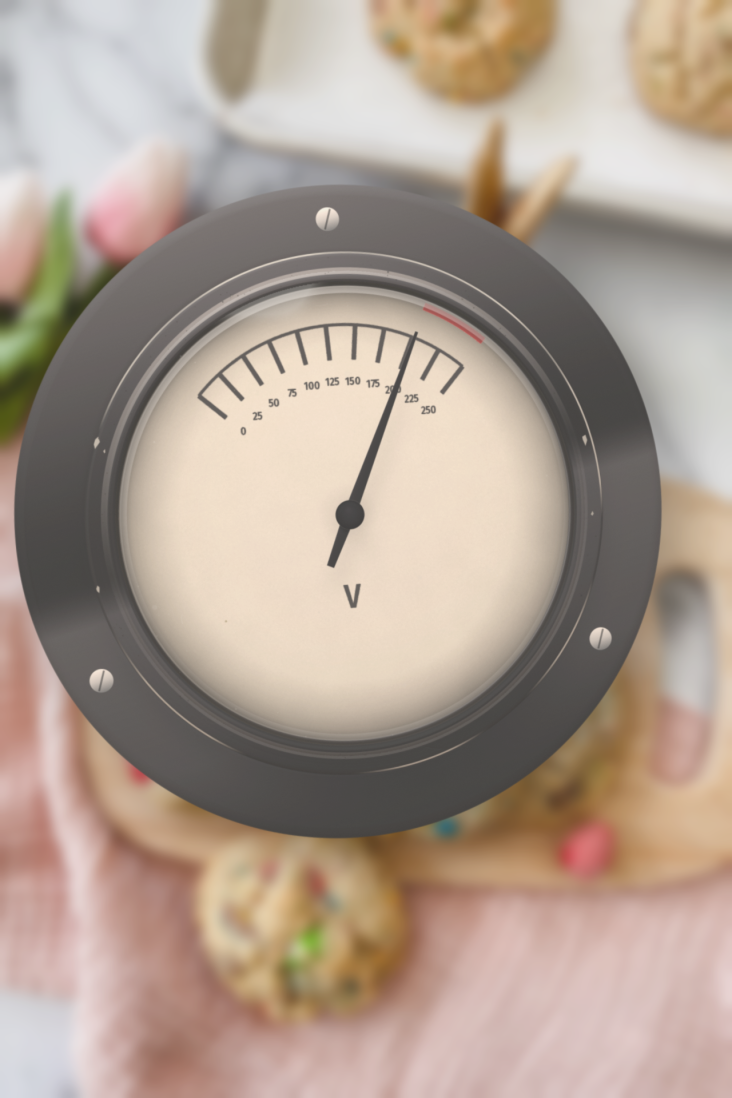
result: 200 V
